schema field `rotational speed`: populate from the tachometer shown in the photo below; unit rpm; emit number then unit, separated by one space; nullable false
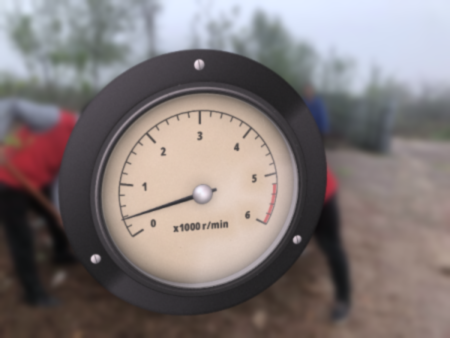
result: 400 rpm
